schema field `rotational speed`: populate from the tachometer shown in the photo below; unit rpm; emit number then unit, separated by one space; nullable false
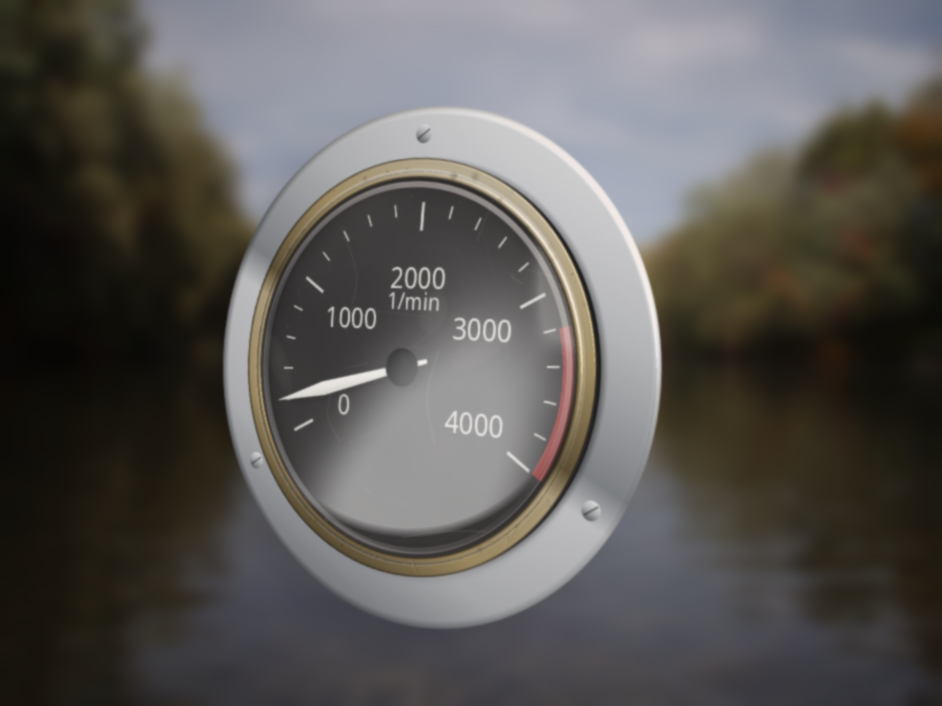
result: 200 rpm
